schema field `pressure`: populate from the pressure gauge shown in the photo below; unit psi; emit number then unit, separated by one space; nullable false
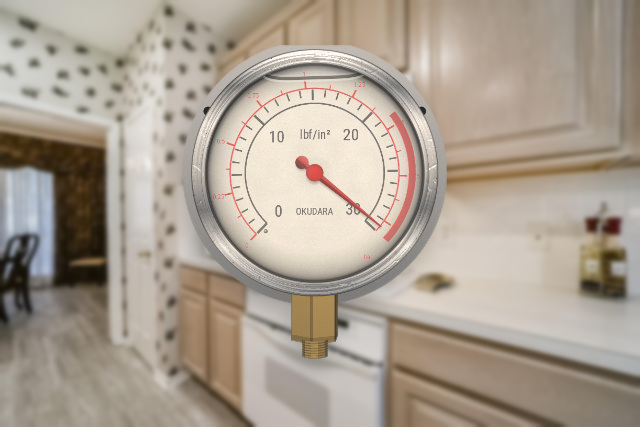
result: 29.5 psi
